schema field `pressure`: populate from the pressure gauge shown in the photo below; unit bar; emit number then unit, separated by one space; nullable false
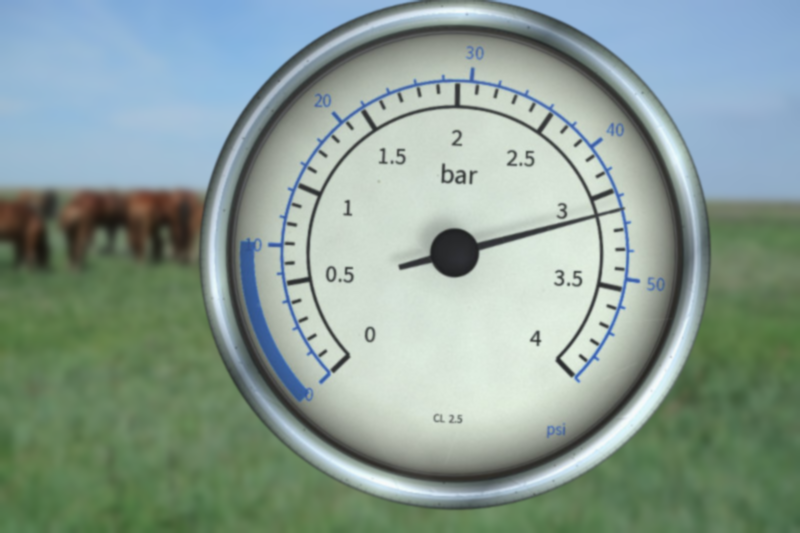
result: 3.1 bar
